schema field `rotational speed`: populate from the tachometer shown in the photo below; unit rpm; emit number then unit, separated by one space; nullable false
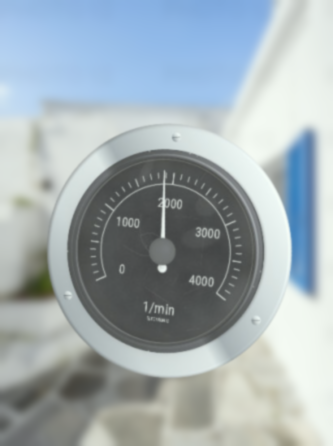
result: 1900 rpm
